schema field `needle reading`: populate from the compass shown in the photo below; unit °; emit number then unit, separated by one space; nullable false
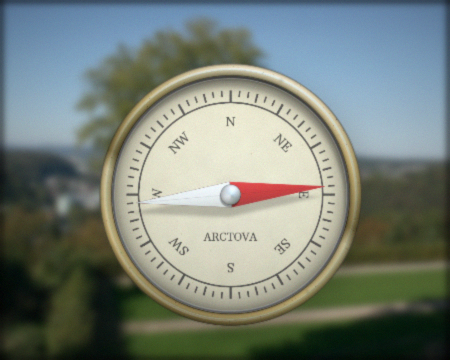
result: 85 °
